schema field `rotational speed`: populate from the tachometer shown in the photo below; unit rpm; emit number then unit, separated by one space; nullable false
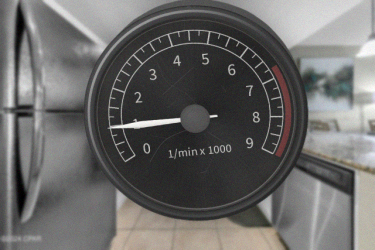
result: 1000 rpm
